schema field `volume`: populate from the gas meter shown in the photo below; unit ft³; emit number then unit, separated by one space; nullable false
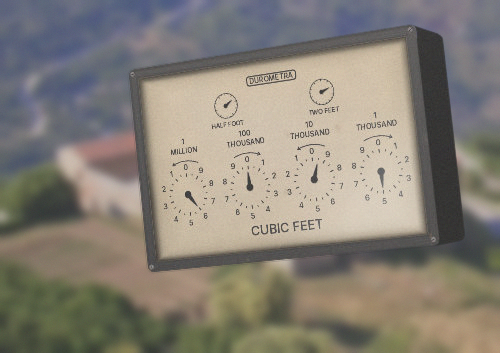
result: 599500 ft³
